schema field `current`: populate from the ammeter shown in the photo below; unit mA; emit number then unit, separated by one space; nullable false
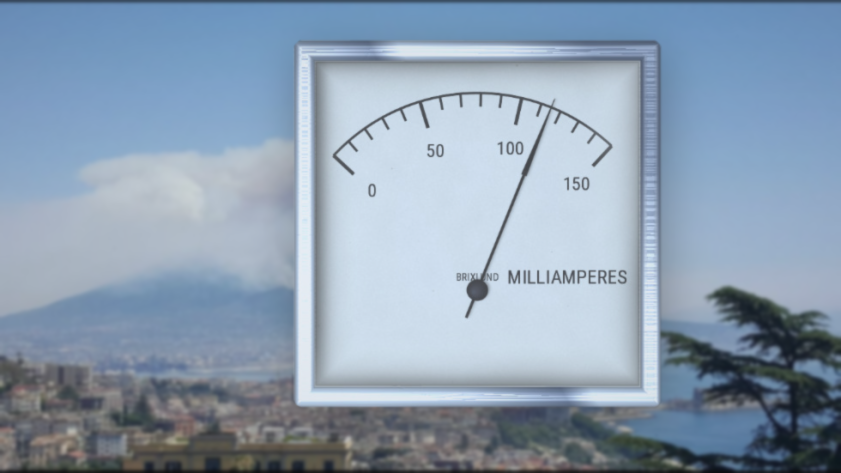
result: 115 mA
